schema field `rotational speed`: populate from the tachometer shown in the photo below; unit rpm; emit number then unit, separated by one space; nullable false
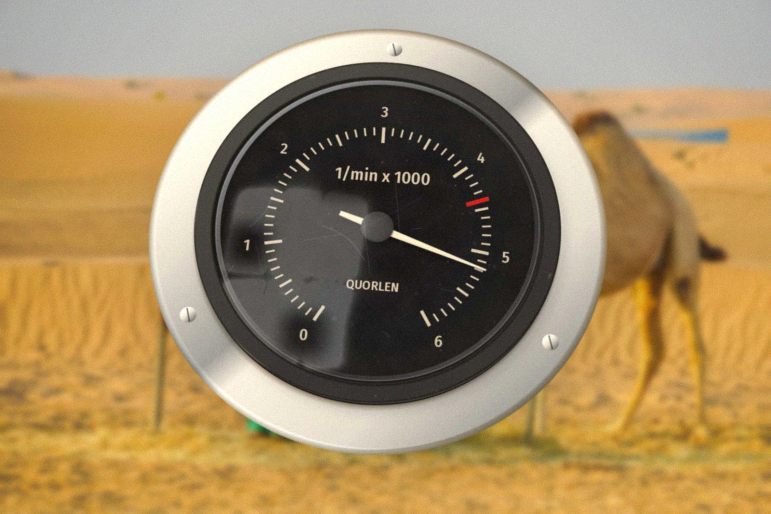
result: 5200 rpm
